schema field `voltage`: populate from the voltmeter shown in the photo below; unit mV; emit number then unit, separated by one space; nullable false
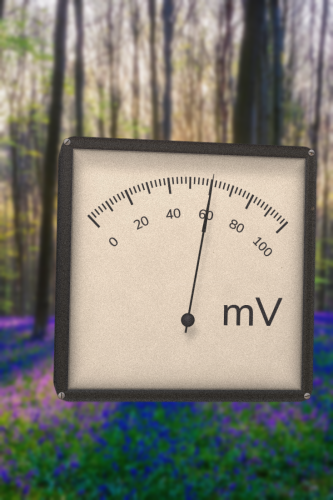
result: 60 mV
